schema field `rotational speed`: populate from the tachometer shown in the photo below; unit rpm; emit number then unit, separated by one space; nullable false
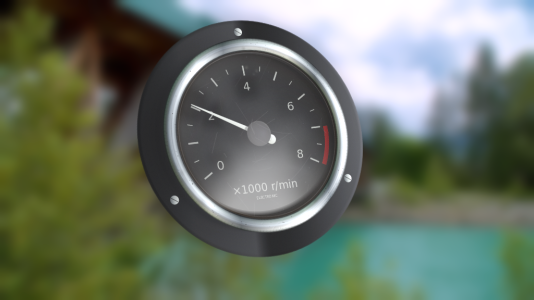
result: 2000 rpm
